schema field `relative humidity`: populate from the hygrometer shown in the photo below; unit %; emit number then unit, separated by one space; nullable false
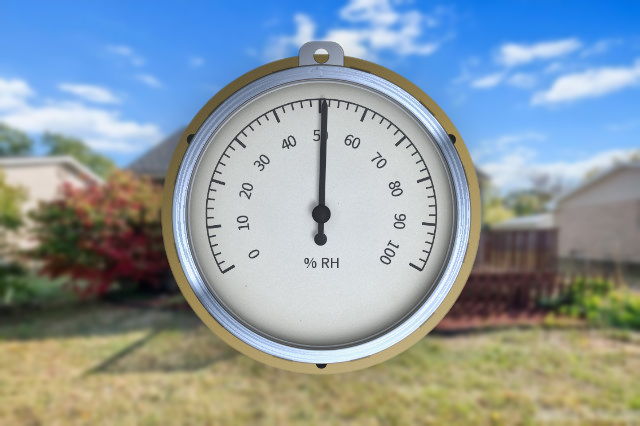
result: 51 %
